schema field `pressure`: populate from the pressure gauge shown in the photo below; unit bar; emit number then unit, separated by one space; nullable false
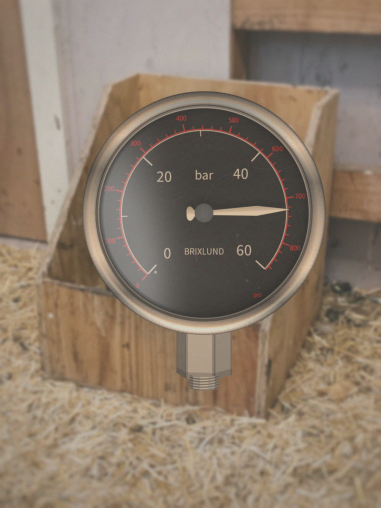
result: 50 bar
